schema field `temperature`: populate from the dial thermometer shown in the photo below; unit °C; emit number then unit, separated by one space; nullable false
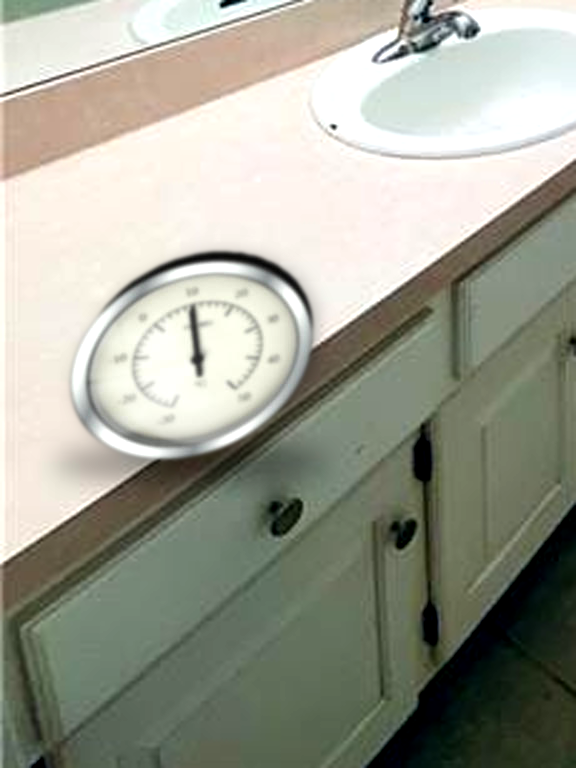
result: 10 °C
